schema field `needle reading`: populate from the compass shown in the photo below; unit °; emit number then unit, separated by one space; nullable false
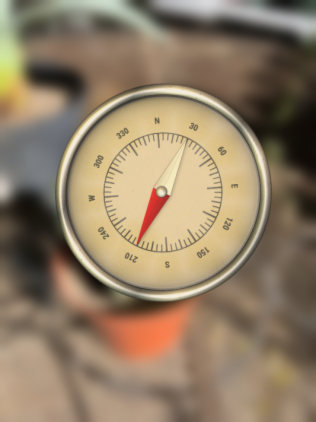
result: 210 °
